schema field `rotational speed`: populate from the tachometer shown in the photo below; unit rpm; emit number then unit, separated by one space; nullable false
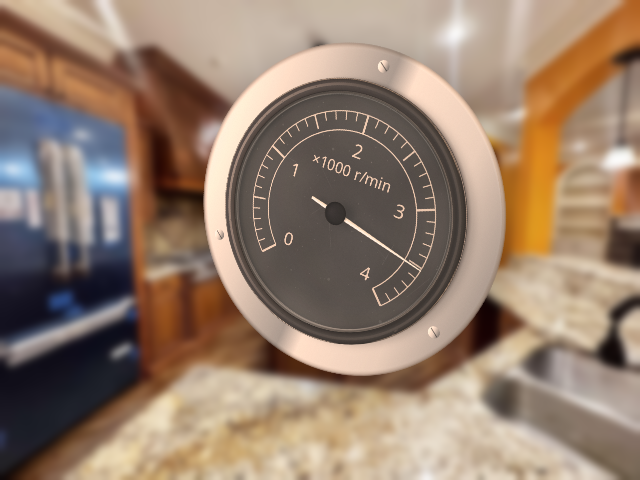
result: 3500 rpm
